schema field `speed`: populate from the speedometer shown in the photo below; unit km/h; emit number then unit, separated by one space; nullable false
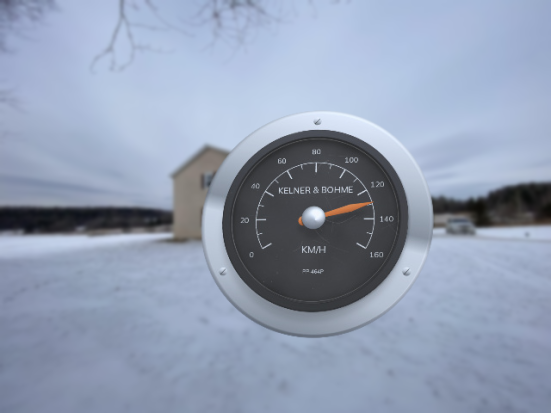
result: 130 km/h
